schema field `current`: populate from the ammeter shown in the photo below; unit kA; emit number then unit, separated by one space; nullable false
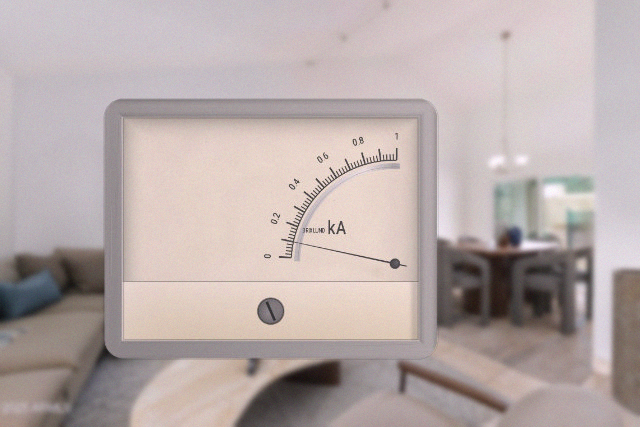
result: 0.1 kA
